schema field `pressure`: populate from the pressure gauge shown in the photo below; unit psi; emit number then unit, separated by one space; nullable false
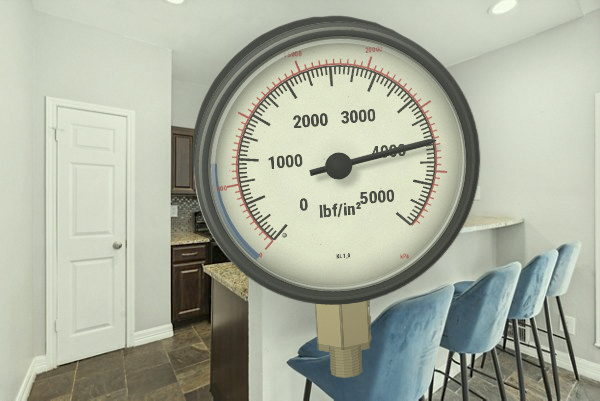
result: 4000 psi
